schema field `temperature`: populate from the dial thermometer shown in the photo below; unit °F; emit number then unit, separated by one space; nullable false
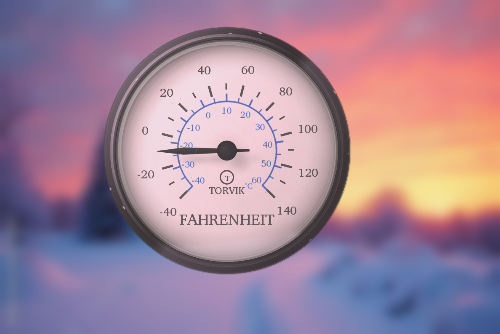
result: -10 °F
